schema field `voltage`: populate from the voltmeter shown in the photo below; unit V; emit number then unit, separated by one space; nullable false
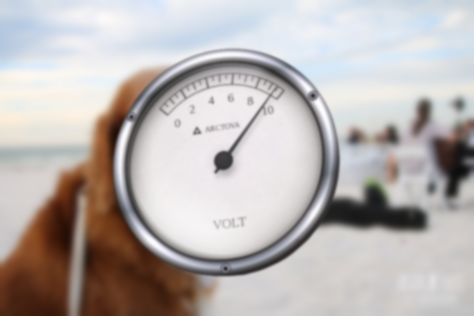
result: 9.5 V
